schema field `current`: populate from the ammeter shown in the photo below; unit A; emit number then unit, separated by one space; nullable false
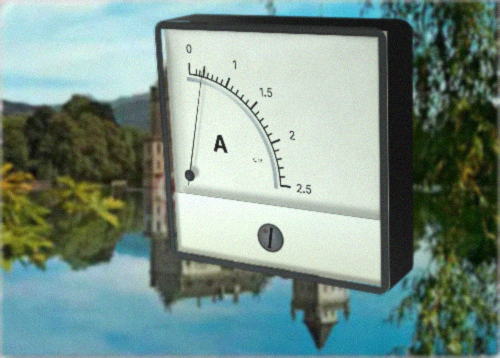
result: 0.5 A
